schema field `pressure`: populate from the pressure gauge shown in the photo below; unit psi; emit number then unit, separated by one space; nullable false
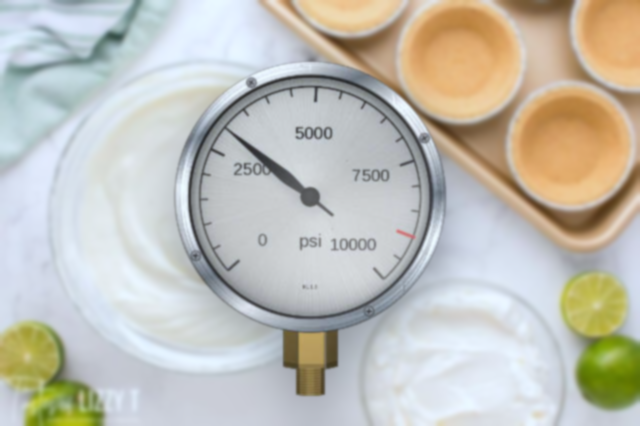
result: 3000 psi
